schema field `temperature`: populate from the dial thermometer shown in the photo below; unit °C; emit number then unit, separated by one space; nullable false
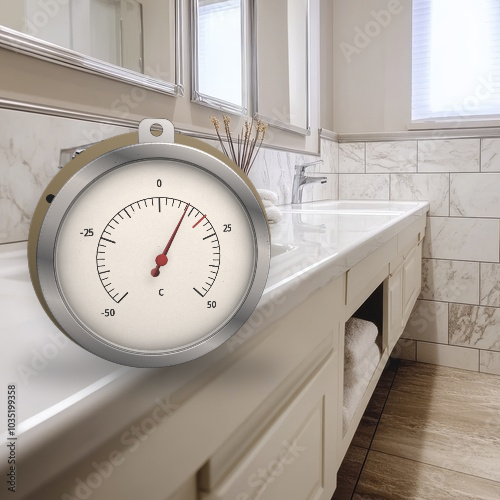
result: 10 °C
